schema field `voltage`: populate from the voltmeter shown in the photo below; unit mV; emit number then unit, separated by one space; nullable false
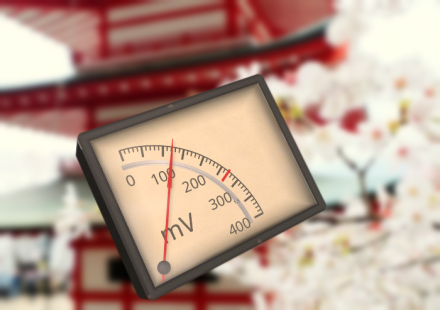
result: 120 mV
